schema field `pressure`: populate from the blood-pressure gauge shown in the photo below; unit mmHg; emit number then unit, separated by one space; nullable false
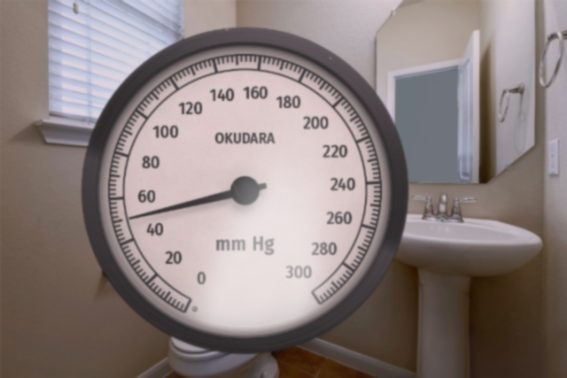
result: 50 mmHg
